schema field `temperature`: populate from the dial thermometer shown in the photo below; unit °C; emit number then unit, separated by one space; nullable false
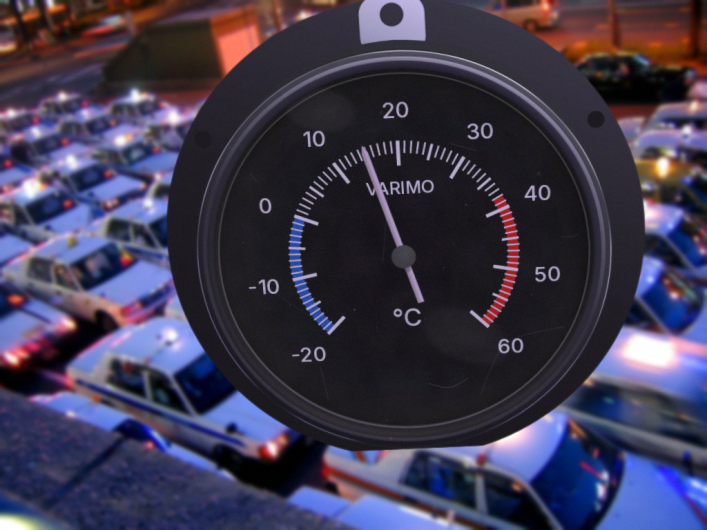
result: 15 °C
